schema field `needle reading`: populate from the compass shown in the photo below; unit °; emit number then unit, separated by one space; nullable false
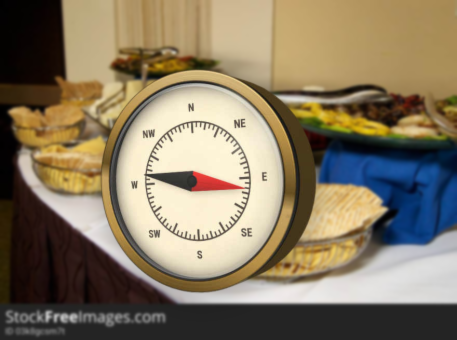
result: 100 °
